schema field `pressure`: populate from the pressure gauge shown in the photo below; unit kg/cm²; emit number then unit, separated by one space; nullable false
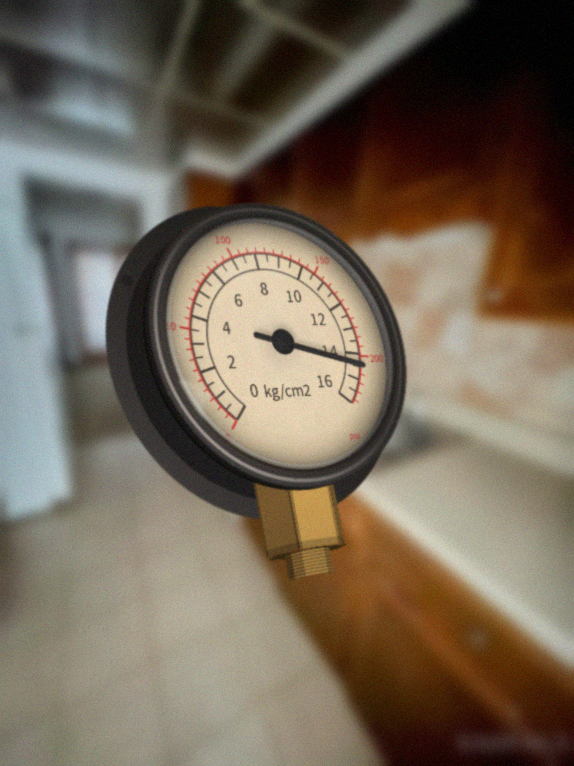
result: 14.5 kg/cm²
